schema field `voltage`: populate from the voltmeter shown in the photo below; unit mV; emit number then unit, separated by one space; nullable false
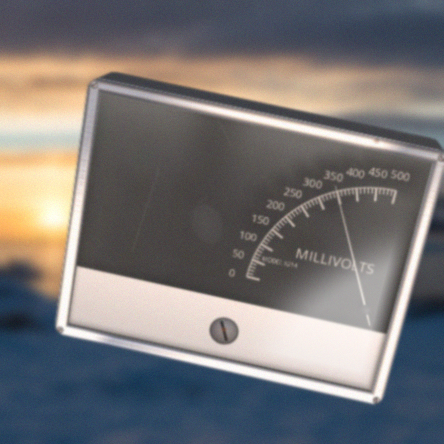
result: 350 mV
